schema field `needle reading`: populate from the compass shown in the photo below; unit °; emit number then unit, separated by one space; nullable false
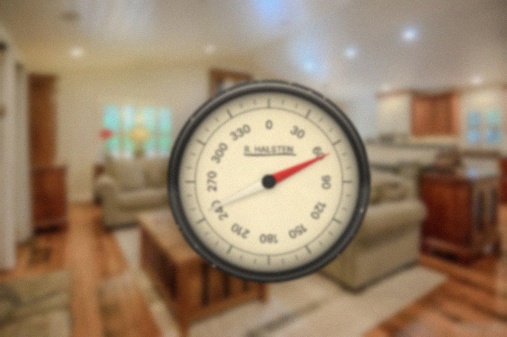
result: 65 °
